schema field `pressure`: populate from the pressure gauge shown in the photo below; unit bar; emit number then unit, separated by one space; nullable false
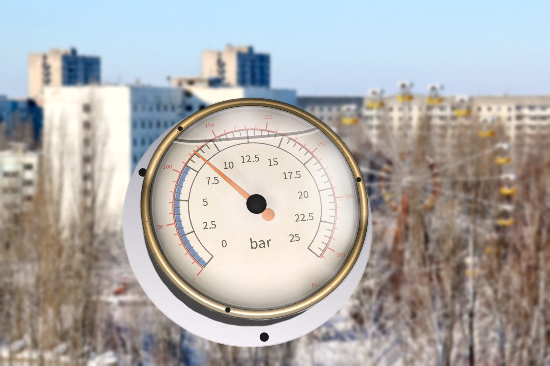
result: 8.5 bar
